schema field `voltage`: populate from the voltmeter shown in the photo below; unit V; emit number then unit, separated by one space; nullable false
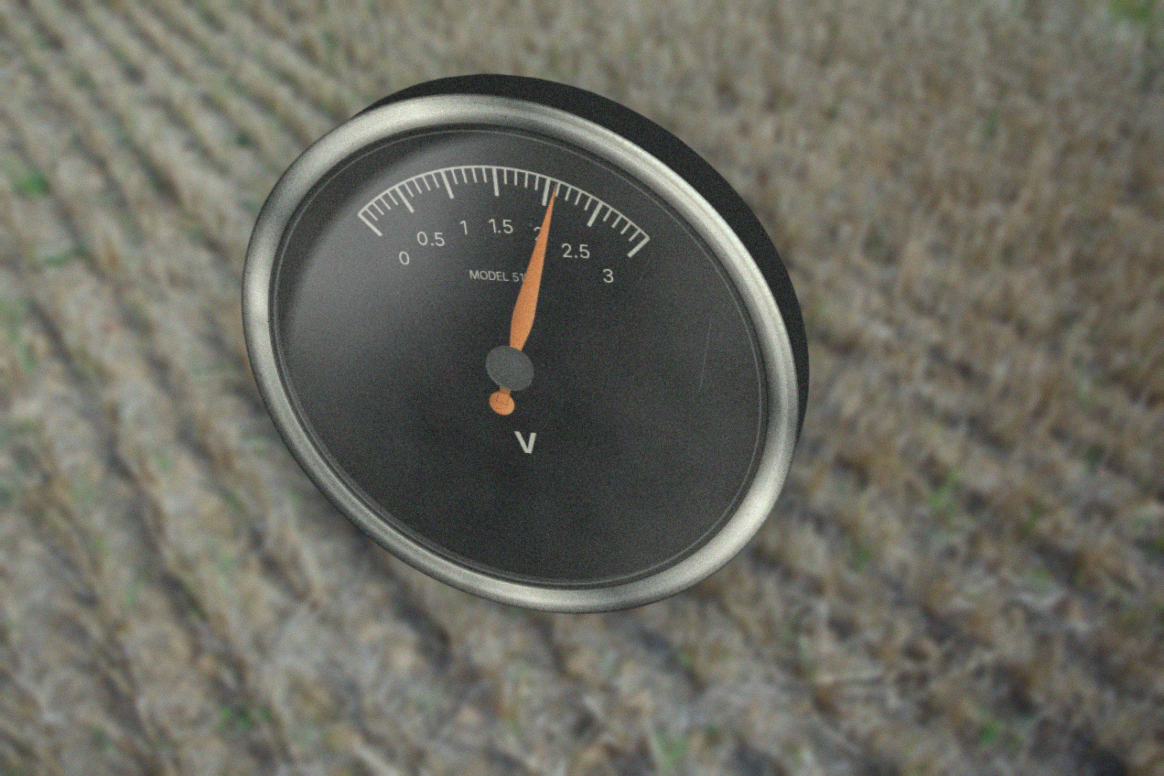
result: 2.1 V
